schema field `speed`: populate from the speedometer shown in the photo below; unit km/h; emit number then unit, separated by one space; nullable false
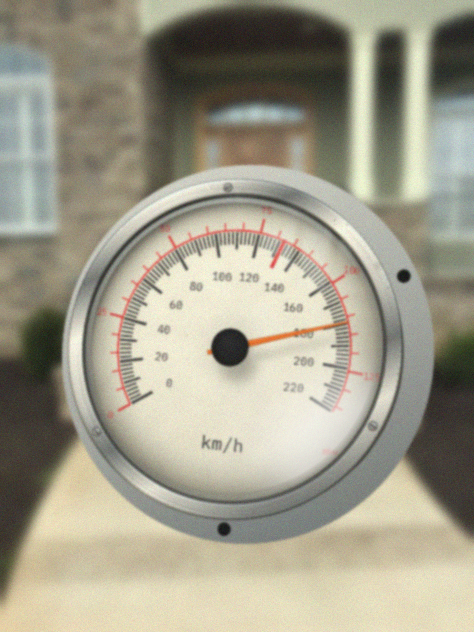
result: 180 km/h
